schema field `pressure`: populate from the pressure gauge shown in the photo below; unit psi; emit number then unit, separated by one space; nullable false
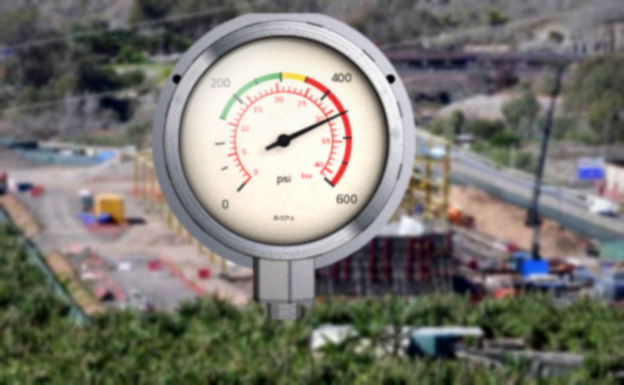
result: 450 psi
